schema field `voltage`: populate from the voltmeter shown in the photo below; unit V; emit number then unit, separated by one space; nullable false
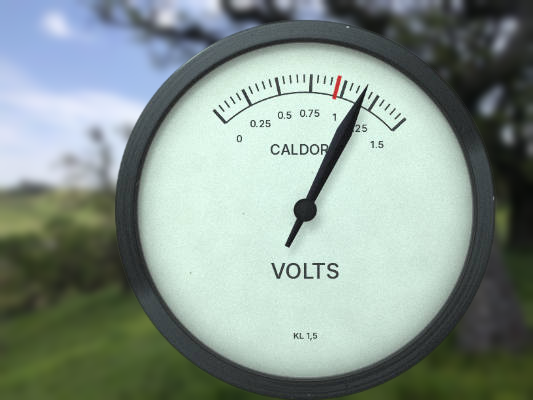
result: 1.15 V
